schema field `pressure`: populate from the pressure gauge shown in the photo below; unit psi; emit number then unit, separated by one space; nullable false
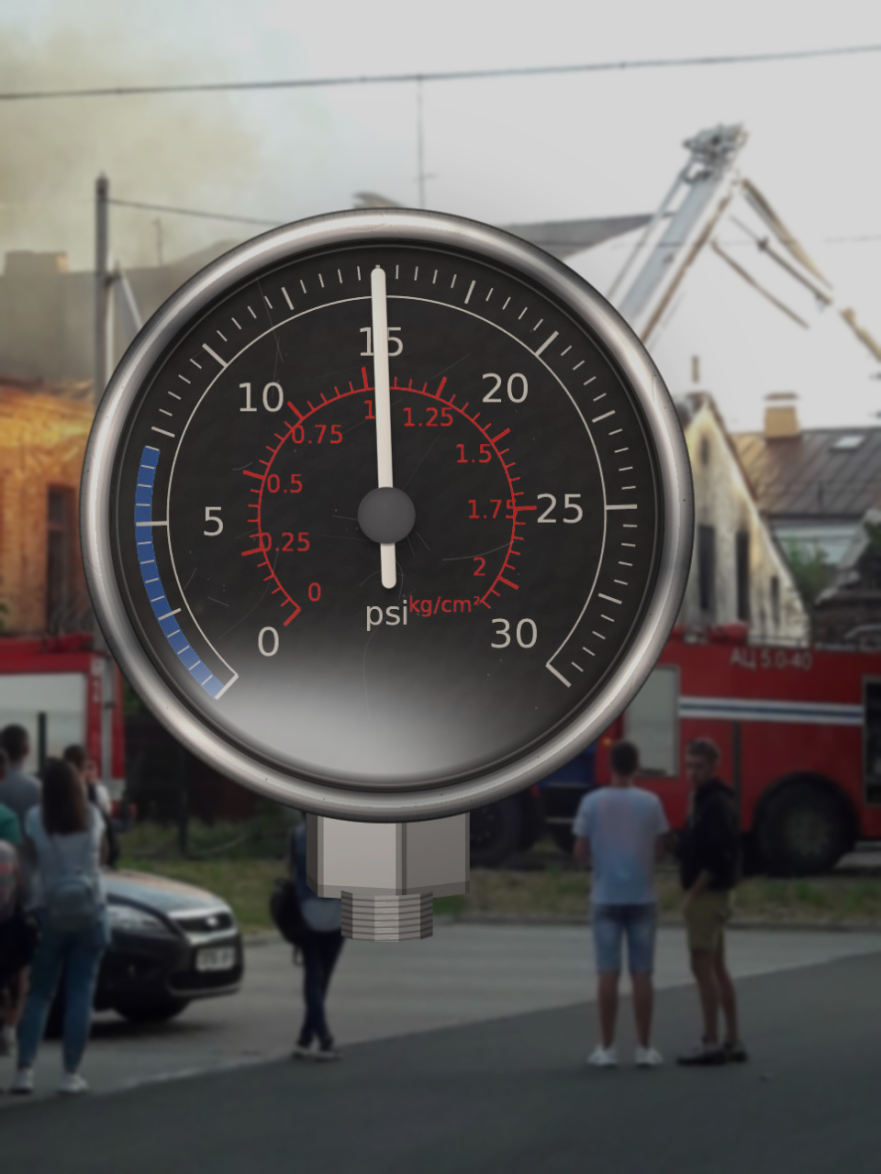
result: 15 psi
